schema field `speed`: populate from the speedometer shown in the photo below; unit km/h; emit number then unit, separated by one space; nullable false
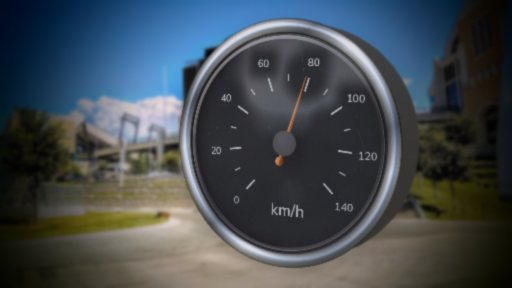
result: 80 km/h
